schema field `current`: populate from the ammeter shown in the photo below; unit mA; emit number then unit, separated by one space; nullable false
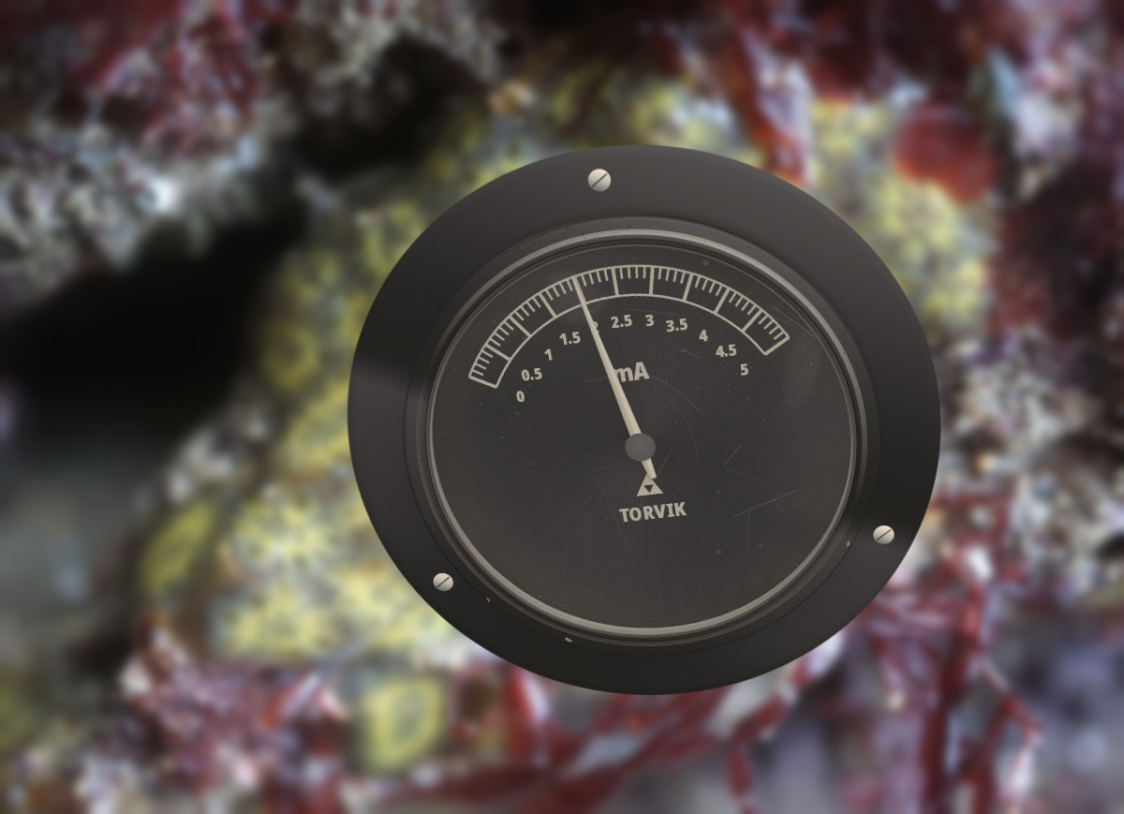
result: 2 mA
